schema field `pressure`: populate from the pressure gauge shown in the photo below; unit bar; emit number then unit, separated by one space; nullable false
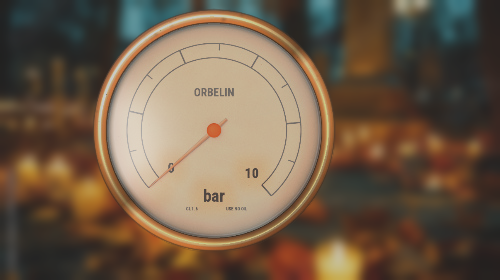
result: 0 bar
